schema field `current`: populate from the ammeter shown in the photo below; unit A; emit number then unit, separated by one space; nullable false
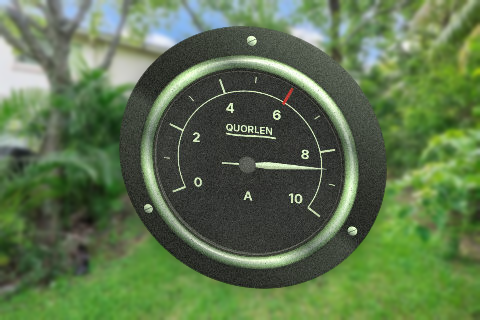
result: 8.5 A
